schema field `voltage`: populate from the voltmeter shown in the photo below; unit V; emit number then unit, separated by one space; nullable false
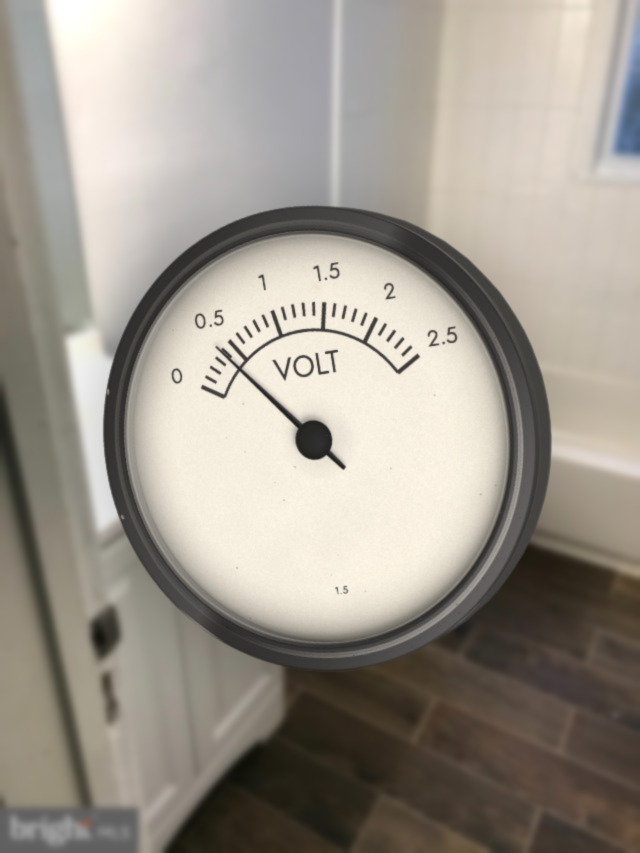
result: 0.4 V
